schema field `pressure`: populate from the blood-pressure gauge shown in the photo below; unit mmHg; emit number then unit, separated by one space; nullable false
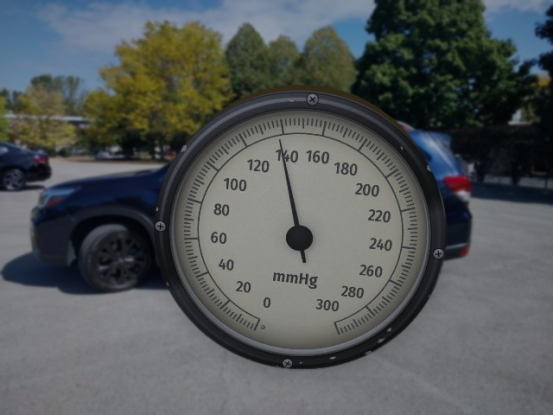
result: 138 mmHg
